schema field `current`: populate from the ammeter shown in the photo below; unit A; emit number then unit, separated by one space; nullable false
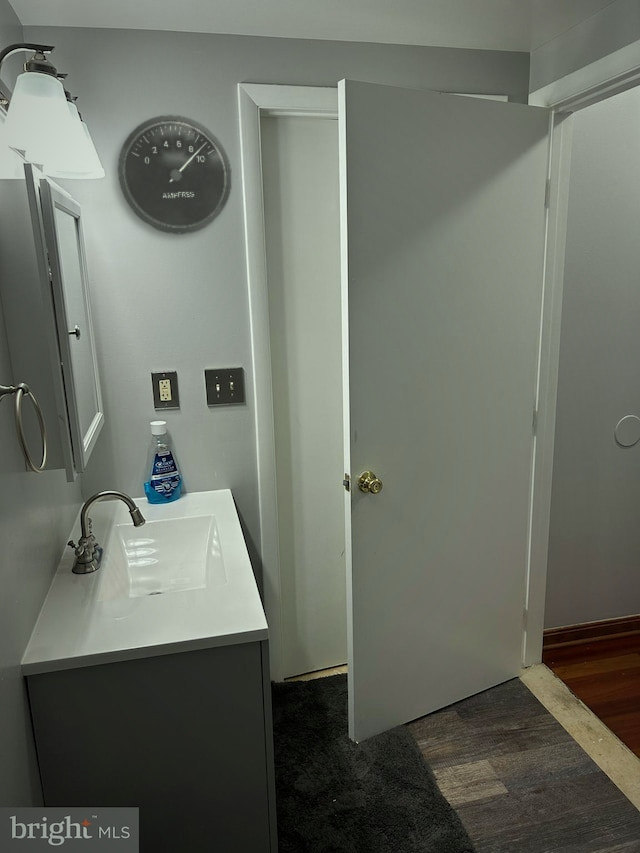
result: 9 A
